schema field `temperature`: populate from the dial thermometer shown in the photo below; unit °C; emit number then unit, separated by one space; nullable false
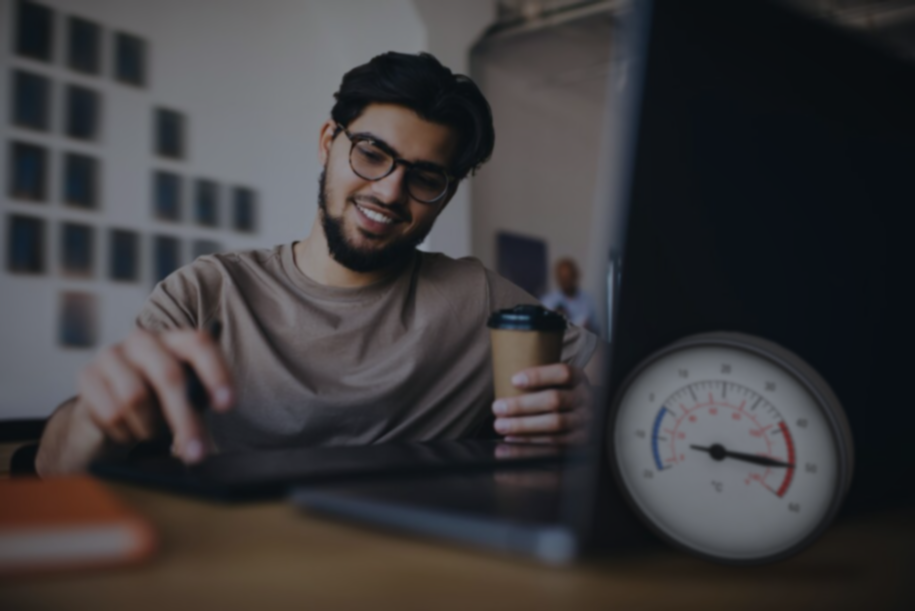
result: 50 °C
